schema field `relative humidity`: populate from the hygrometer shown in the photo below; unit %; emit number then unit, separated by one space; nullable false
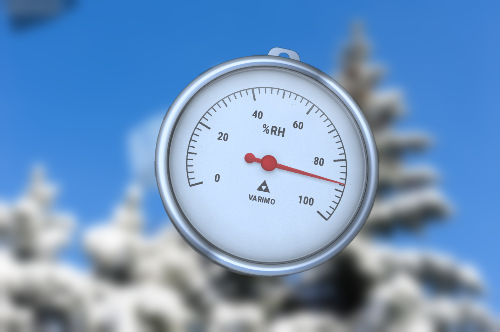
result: 88 %
